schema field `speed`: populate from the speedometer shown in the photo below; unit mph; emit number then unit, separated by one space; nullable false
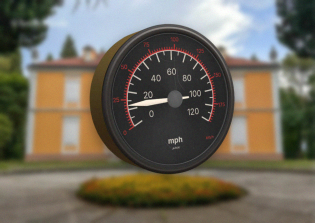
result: 12.5 mph
